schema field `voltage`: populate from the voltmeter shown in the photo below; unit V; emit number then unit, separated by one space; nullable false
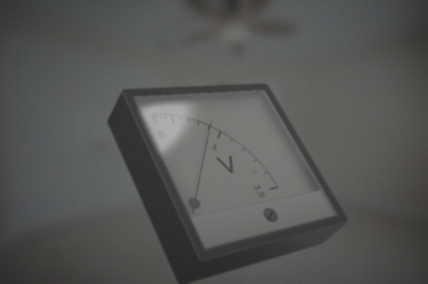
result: 0.9 V
